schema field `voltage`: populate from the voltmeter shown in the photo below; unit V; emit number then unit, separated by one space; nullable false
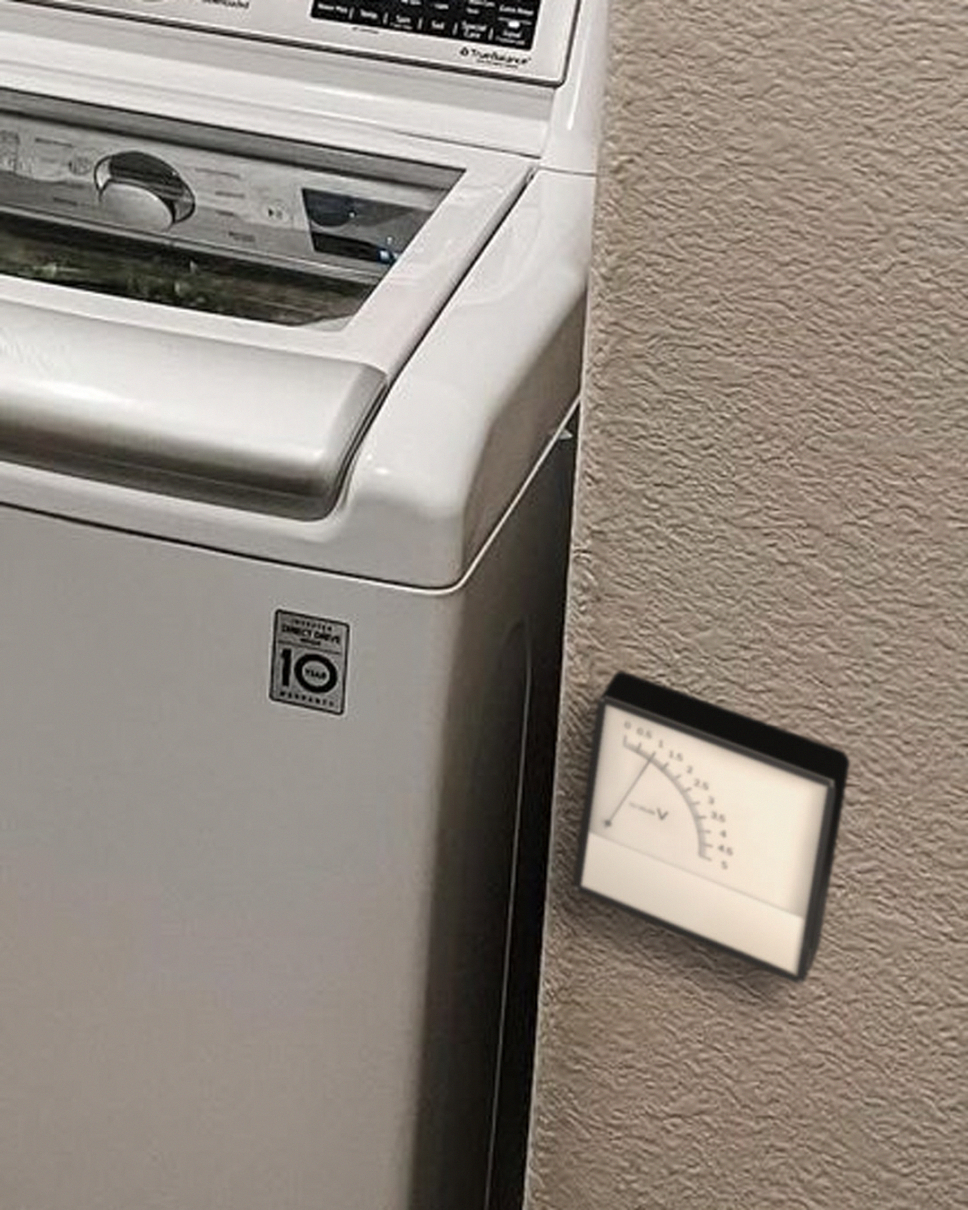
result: 1 V
